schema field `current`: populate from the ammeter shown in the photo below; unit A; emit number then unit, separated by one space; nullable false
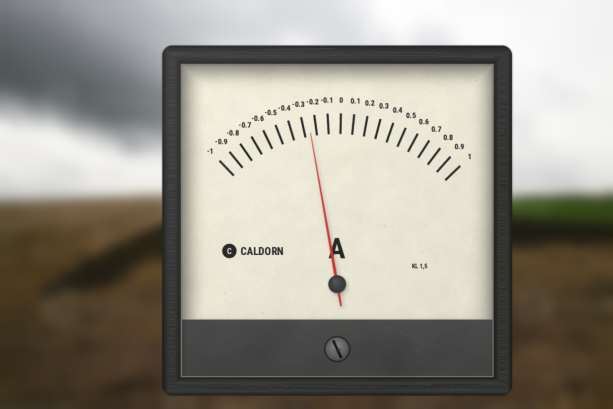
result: -0.25 A
